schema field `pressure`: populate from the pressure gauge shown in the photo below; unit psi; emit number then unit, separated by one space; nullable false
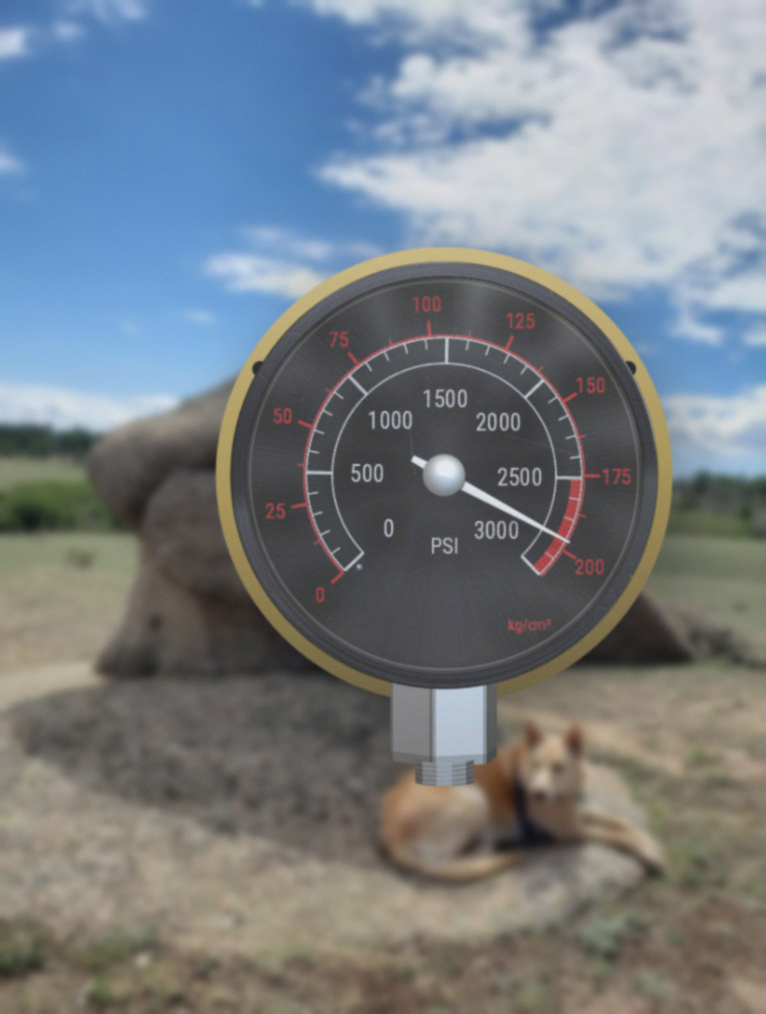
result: 2800 psi
